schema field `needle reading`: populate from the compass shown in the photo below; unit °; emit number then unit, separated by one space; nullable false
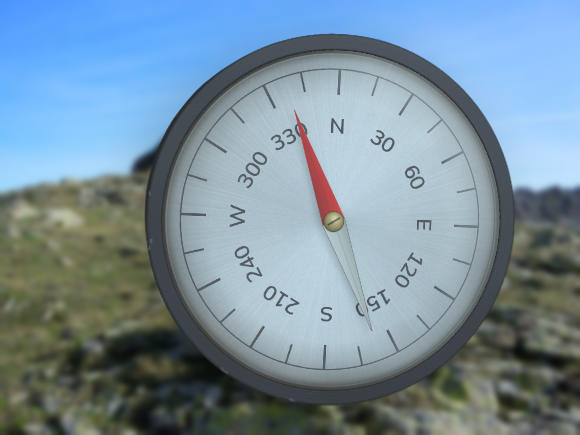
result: 337.5 °
